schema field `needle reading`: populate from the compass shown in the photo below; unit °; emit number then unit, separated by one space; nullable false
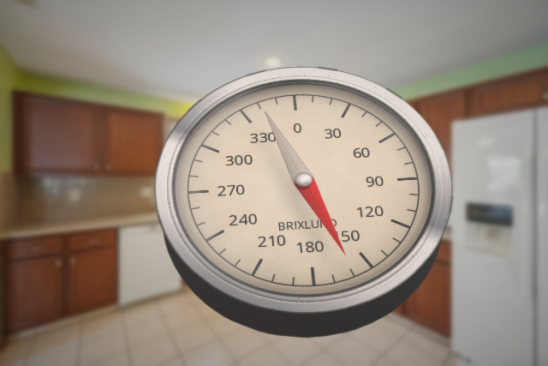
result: 160 °
